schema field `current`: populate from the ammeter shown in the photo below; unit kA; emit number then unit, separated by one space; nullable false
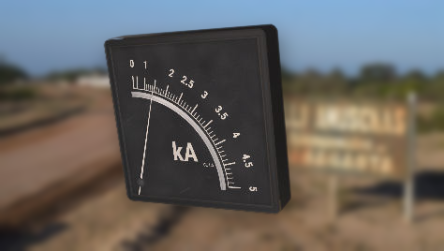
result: 1.5 kA
